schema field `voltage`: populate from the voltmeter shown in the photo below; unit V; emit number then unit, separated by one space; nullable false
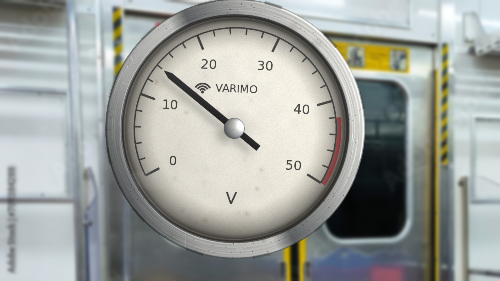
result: 14 V
